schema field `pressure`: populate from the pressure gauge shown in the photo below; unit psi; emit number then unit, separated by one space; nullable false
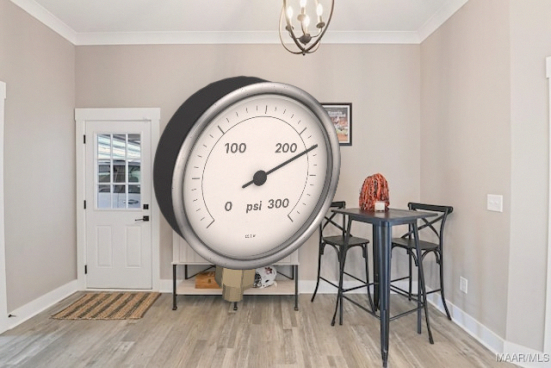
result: 220 psi
